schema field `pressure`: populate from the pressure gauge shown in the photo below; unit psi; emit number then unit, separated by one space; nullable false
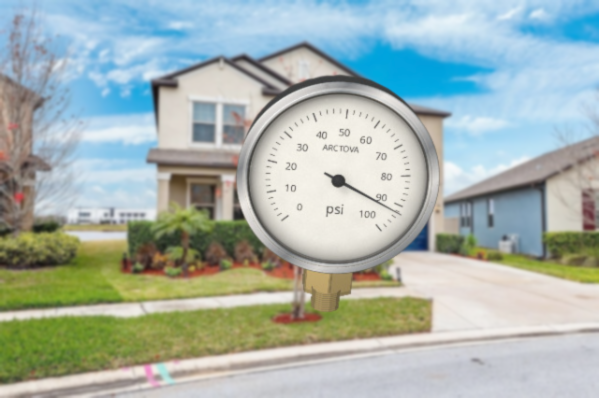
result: 92 psi
